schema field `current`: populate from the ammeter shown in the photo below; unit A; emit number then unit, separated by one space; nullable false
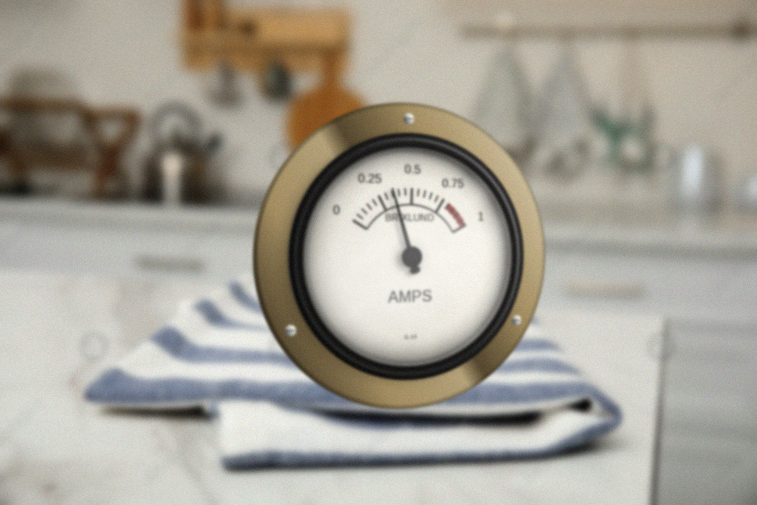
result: 0.35 A
